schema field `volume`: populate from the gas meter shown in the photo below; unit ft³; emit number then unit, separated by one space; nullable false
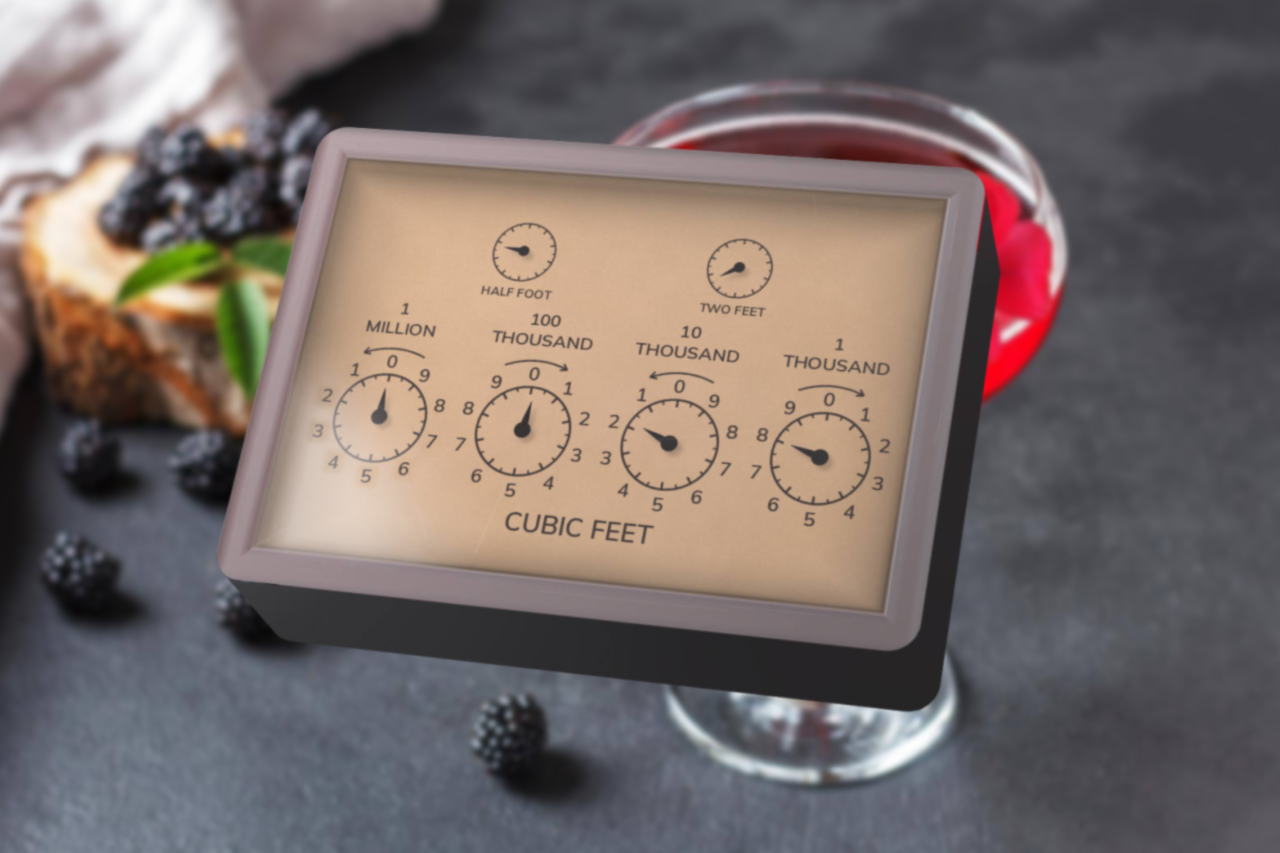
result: 1800 ft³
